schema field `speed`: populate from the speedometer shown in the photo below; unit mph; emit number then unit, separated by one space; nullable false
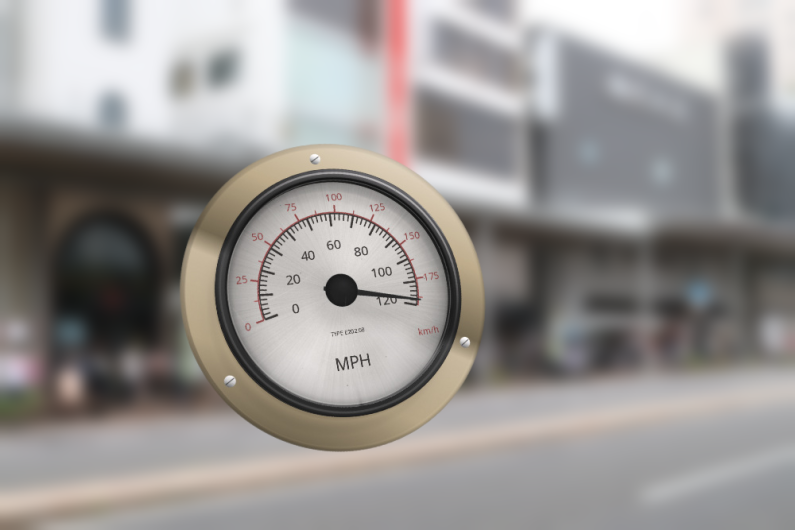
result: 118 mph
